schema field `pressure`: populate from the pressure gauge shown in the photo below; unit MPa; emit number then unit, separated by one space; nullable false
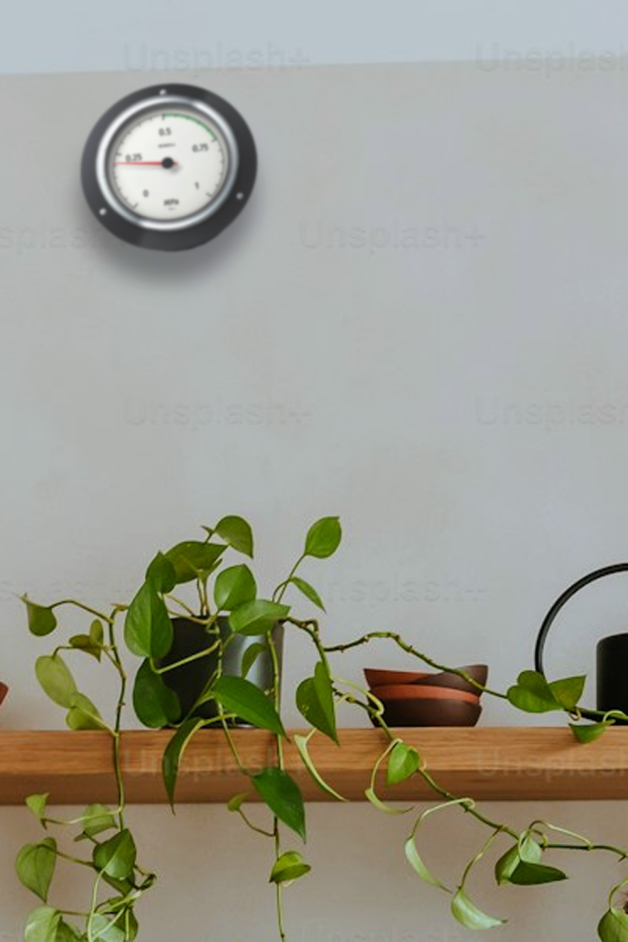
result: 0.2 MPa
